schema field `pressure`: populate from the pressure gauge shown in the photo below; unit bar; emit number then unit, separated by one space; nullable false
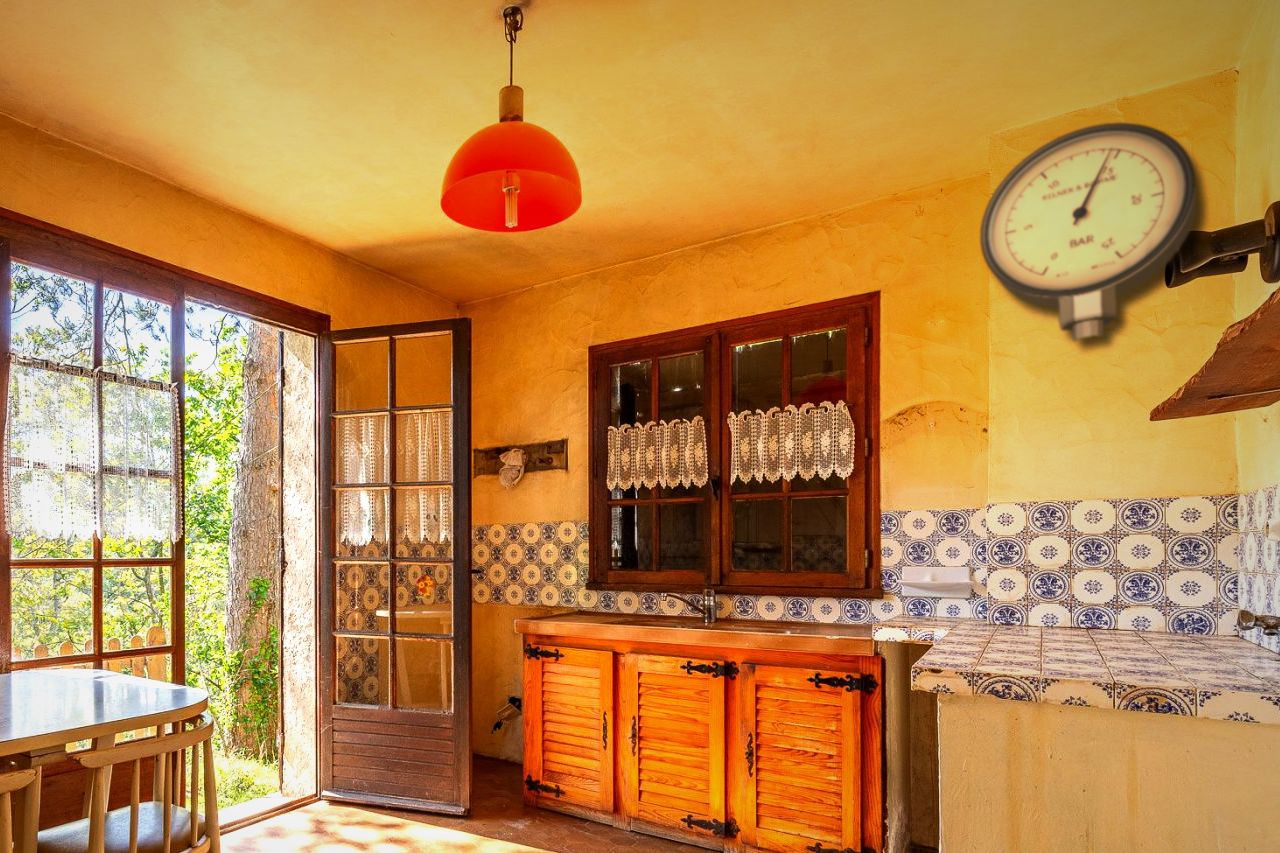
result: 14.5 bar
